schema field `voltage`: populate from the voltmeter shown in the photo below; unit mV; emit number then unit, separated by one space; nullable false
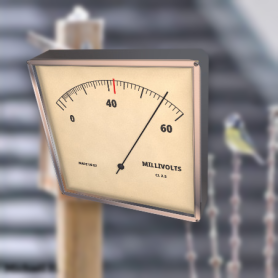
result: 55 mV
